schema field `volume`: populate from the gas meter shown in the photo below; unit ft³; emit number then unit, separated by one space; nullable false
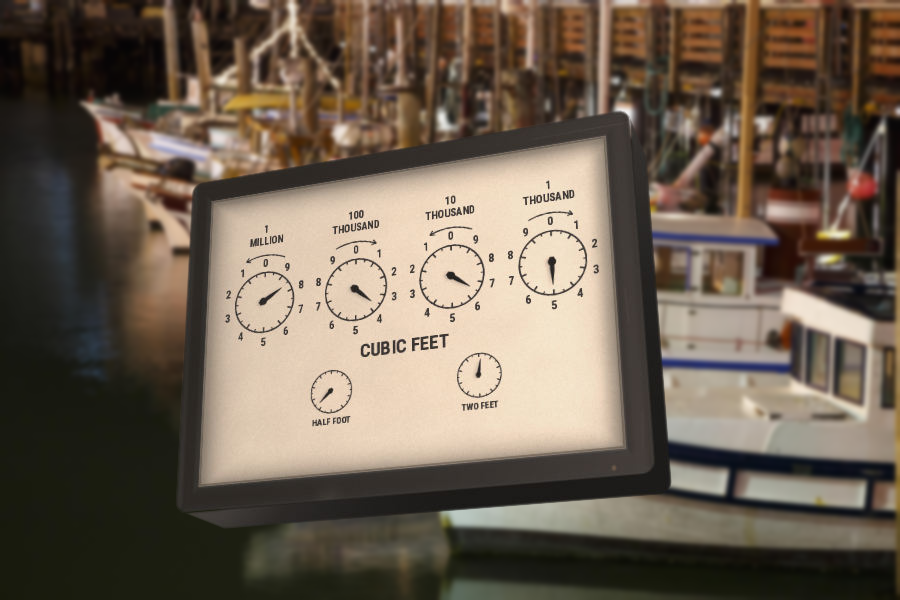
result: 836500 ft³
